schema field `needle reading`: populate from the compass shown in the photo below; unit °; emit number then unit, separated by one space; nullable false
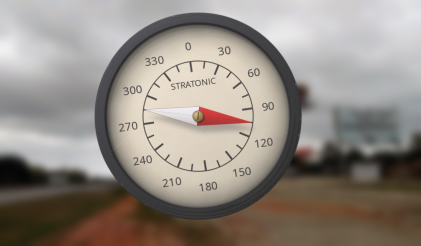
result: 105 °
